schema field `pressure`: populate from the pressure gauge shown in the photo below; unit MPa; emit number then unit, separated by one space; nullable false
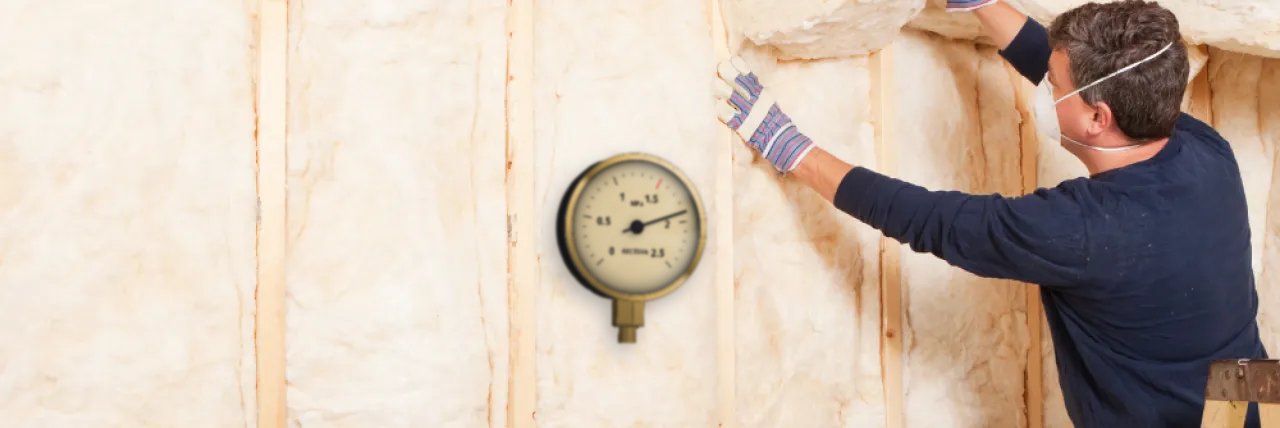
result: 1.9 MPa
